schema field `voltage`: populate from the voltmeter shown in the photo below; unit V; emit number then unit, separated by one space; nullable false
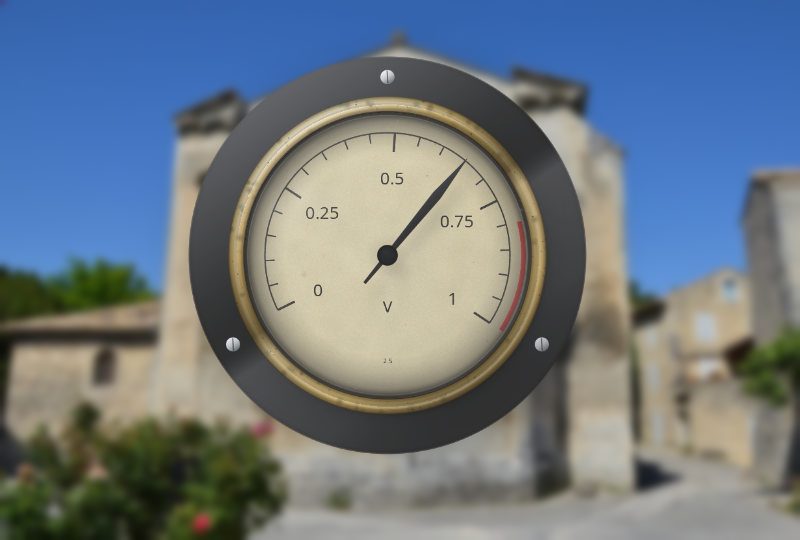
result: 0.65 V
